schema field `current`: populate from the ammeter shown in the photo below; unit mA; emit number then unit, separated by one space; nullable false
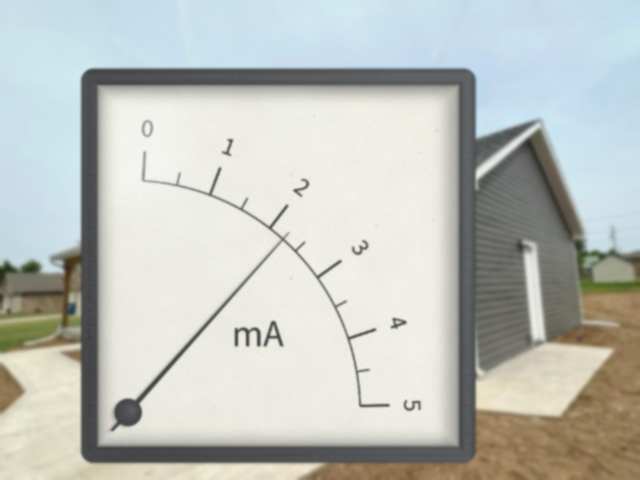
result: 2.25 mA
